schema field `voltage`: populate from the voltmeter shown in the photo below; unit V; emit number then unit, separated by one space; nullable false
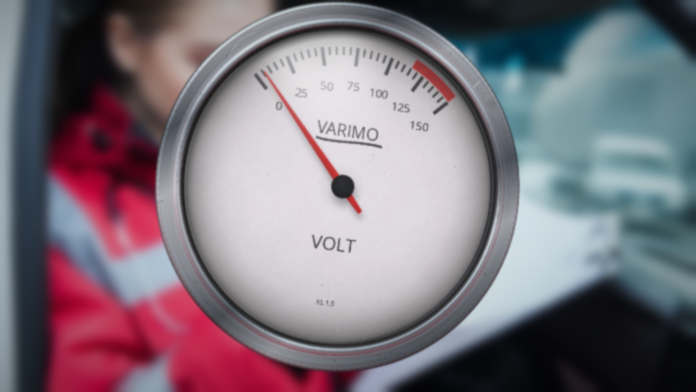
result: 5 V
